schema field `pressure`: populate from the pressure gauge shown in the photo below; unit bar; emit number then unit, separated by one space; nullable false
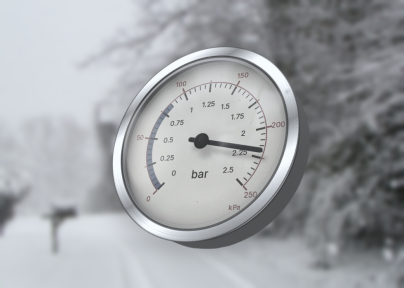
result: 2.2 bar
